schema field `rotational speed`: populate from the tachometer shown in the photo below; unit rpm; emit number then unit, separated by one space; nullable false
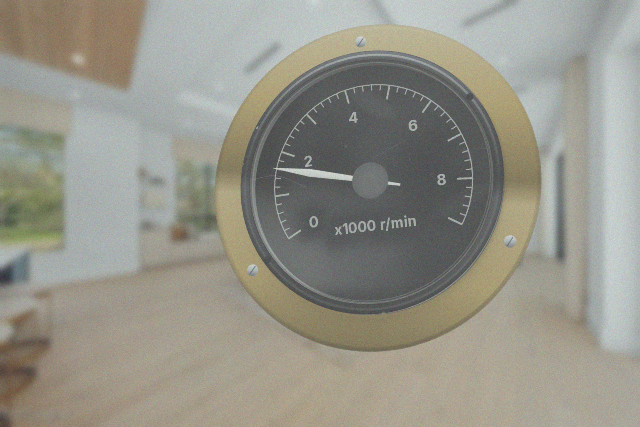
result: 1600 rpm
